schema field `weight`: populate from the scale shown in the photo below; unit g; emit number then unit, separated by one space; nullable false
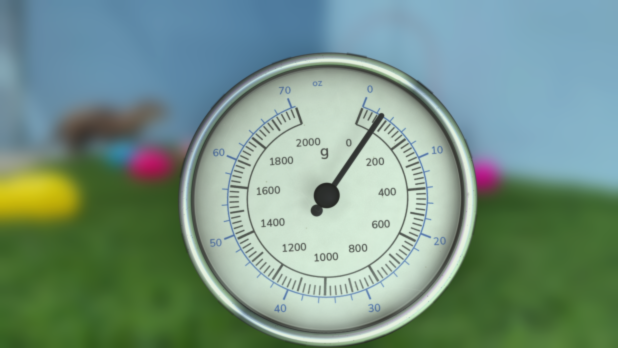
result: 80 g
